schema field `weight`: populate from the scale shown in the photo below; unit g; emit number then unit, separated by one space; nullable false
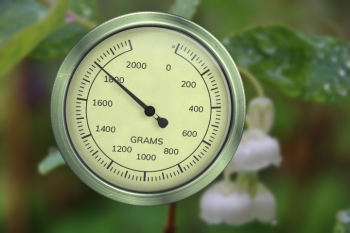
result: 1800 g
